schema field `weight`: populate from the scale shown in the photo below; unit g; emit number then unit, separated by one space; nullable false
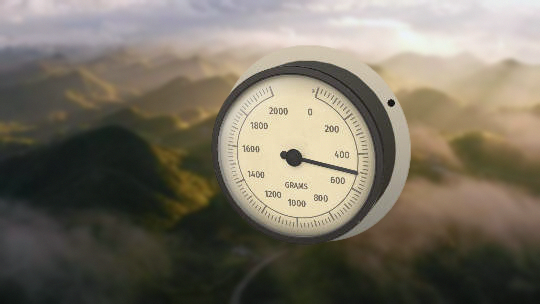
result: 500 g
